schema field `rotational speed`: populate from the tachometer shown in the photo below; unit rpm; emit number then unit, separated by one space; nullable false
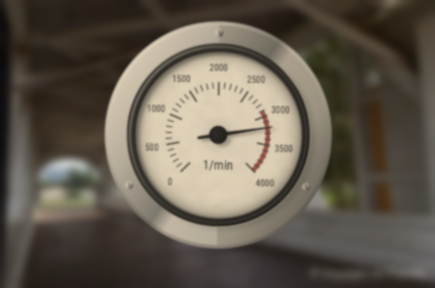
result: 3200 rpm
